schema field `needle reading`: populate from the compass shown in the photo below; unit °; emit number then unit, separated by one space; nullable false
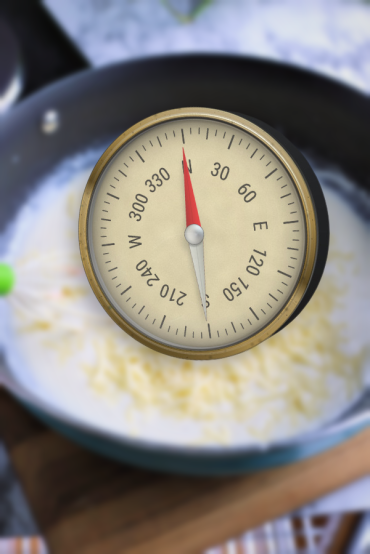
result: 0 °
